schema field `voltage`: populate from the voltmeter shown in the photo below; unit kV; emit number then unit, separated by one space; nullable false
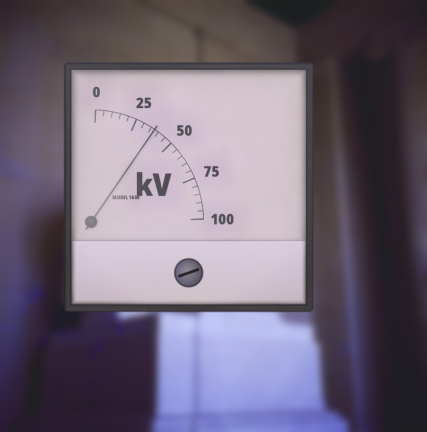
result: 37.5 kV
